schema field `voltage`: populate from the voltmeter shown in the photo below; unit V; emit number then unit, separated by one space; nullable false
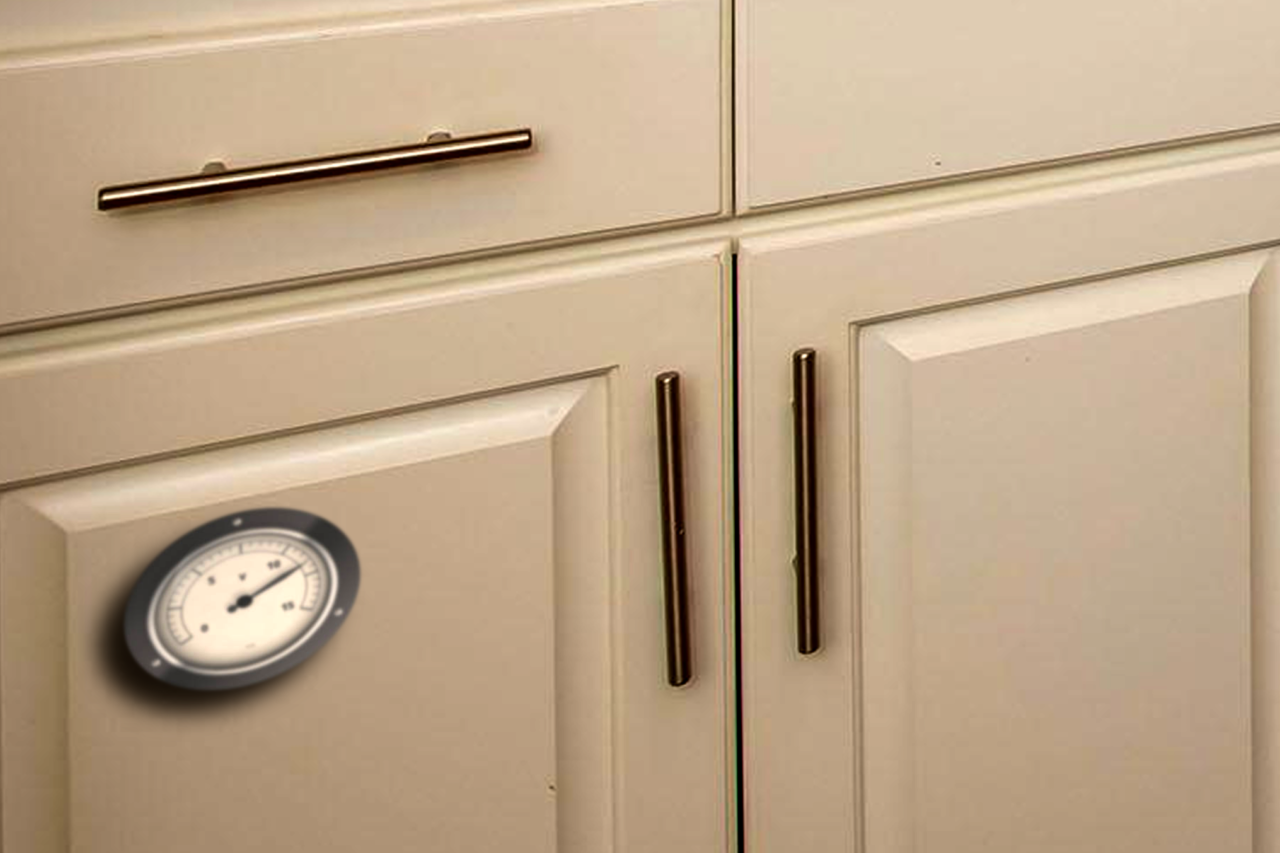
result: 11.5 V
